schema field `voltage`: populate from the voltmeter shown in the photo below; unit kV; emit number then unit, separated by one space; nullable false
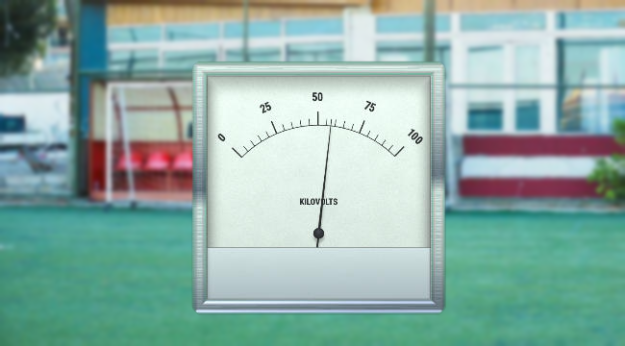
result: 57.5 kV
